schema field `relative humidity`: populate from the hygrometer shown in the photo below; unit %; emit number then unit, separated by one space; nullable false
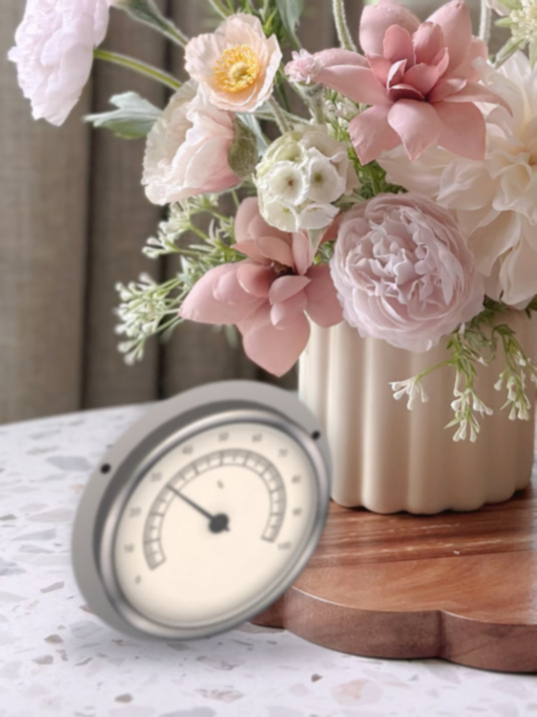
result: 30 %
